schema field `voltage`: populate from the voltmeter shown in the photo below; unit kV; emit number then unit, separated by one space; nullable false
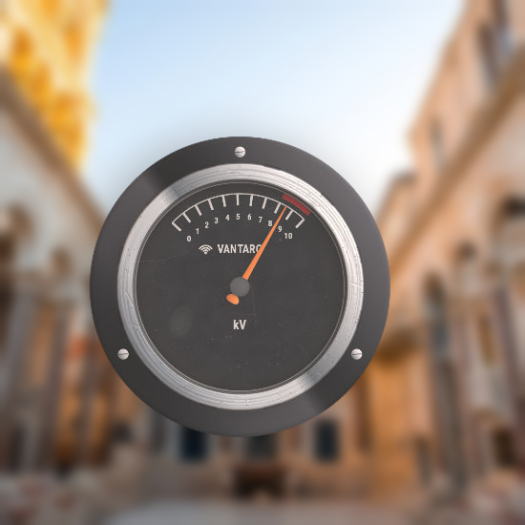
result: 8.5 kV
